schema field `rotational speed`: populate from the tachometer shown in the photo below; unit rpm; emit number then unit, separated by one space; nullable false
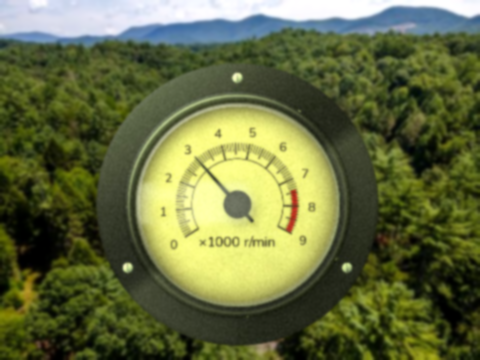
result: 3000 rpm
